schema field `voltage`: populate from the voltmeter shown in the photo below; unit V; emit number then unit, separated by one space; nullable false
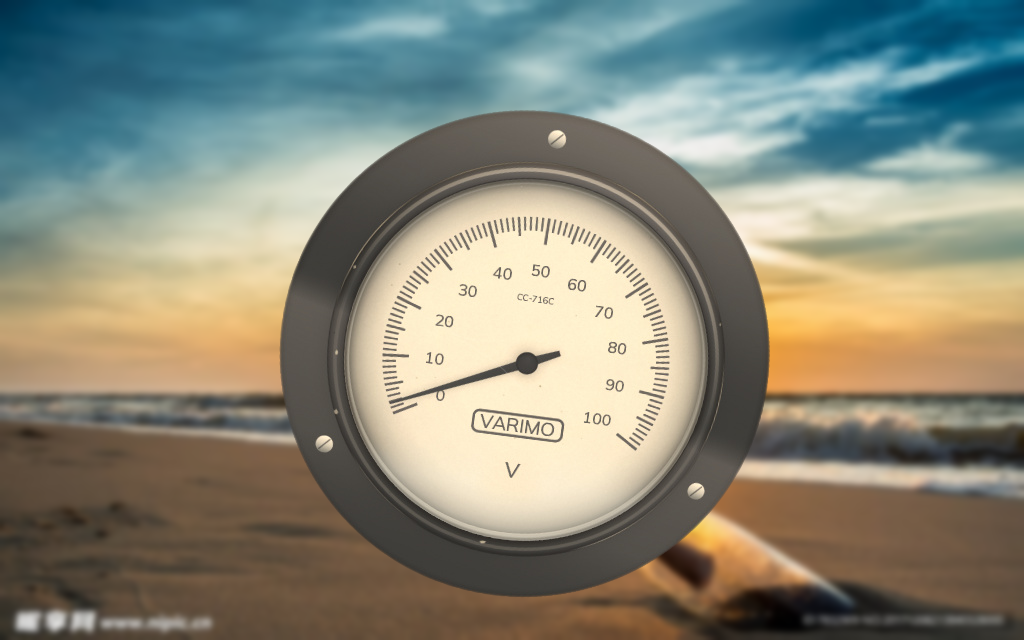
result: 2 V
